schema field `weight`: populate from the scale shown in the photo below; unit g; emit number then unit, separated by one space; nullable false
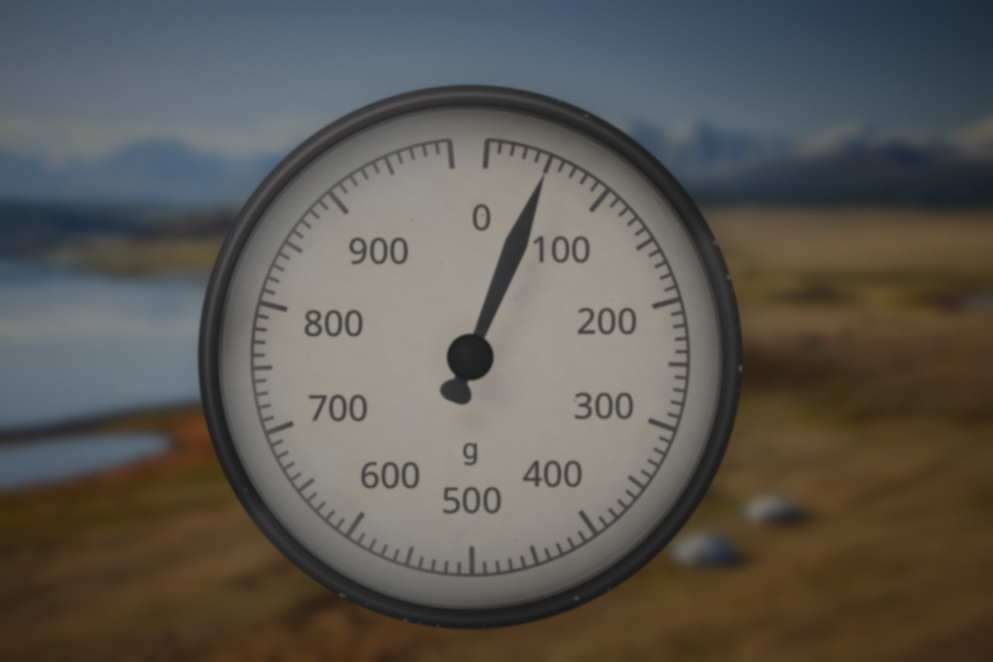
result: 50 g
